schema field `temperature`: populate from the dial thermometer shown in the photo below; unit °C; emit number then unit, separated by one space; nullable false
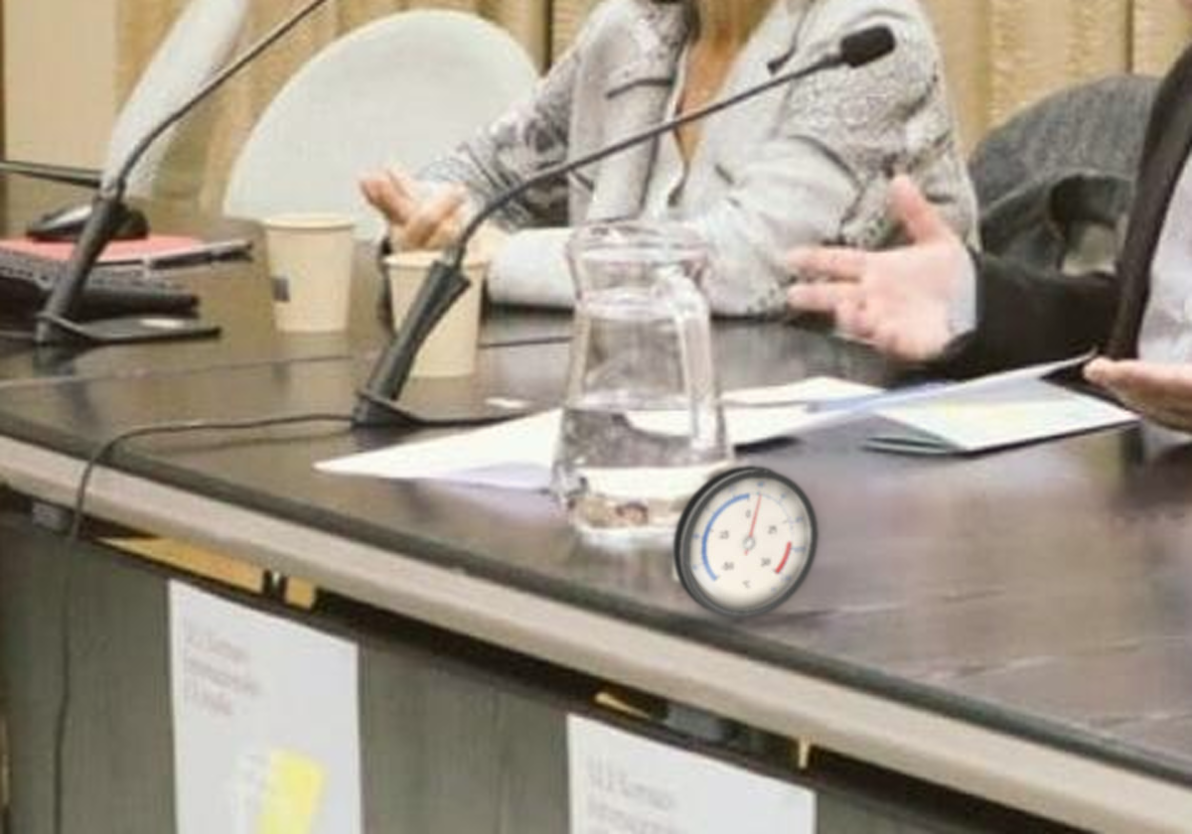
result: 5 °C
